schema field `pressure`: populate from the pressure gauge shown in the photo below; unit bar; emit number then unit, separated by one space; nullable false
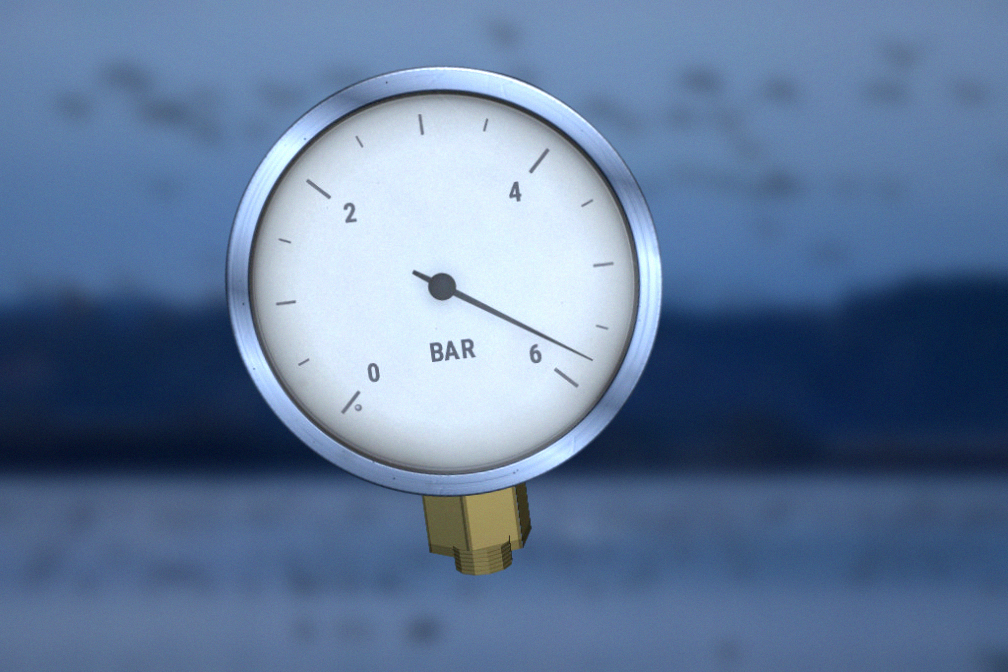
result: 5.75 bar
